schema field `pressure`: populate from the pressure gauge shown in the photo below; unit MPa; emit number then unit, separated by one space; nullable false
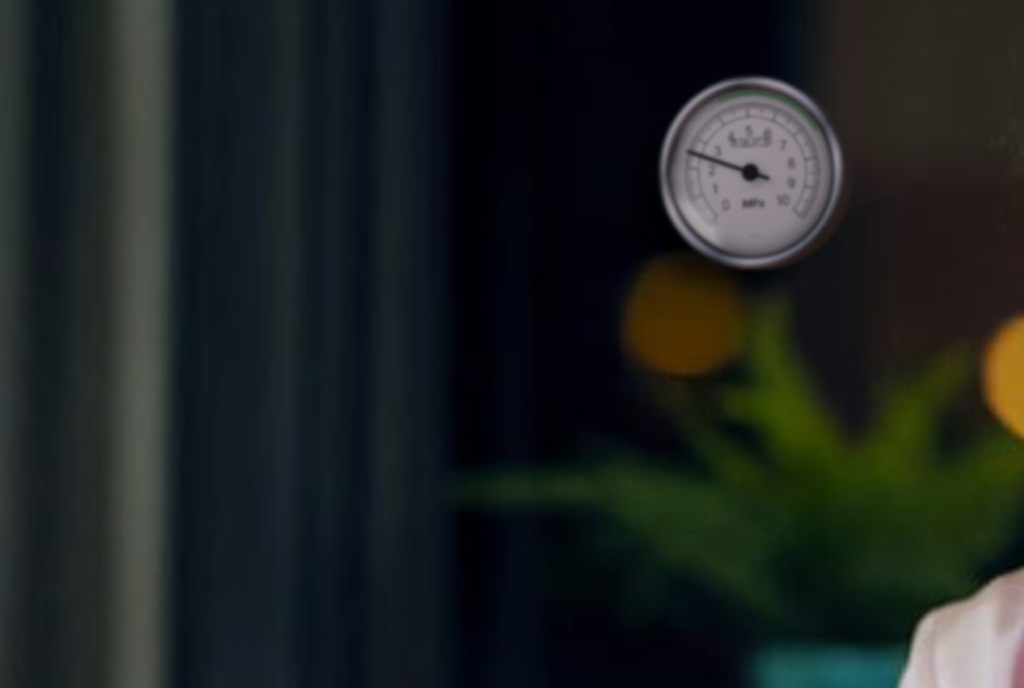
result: 2.5 MPa
